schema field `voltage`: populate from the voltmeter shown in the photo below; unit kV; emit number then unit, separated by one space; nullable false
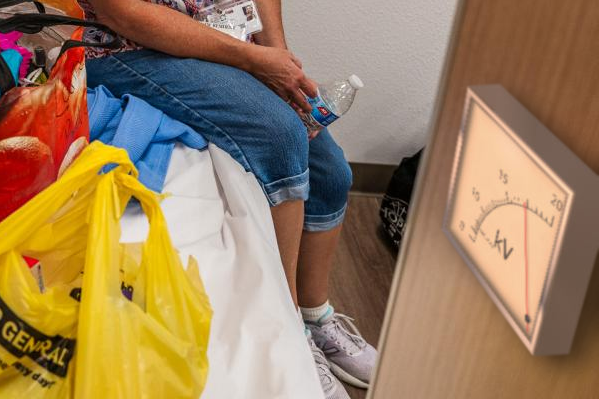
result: 17.5 kV
